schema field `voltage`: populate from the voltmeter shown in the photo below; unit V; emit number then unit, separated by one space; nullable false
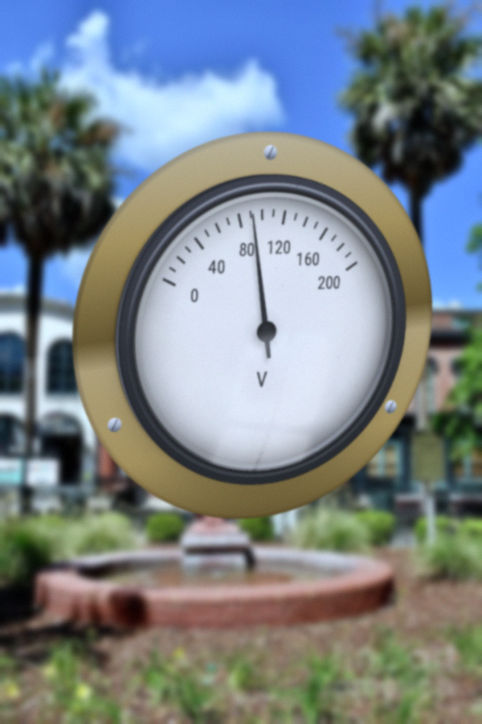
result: 90 V
